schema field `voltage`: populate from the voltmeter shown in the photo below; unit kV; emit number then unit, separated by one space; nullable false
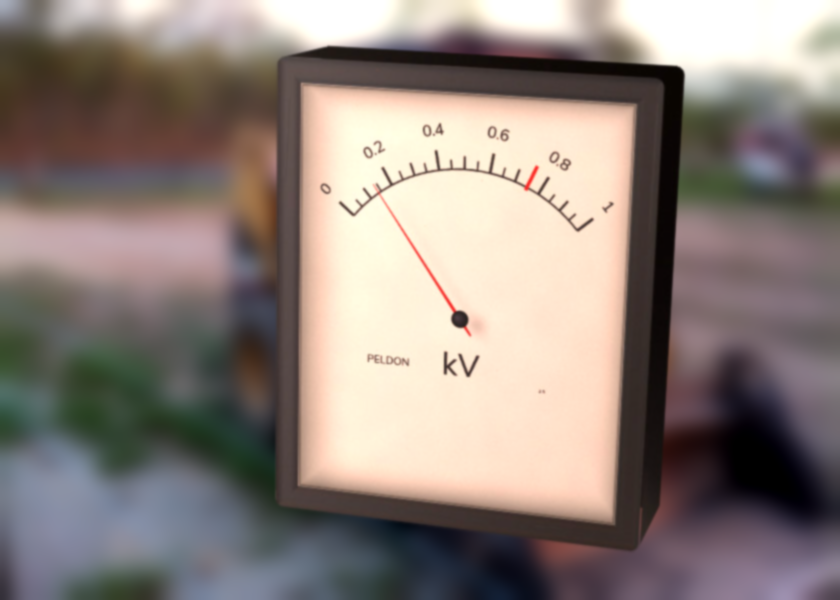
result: 0.15 kV
